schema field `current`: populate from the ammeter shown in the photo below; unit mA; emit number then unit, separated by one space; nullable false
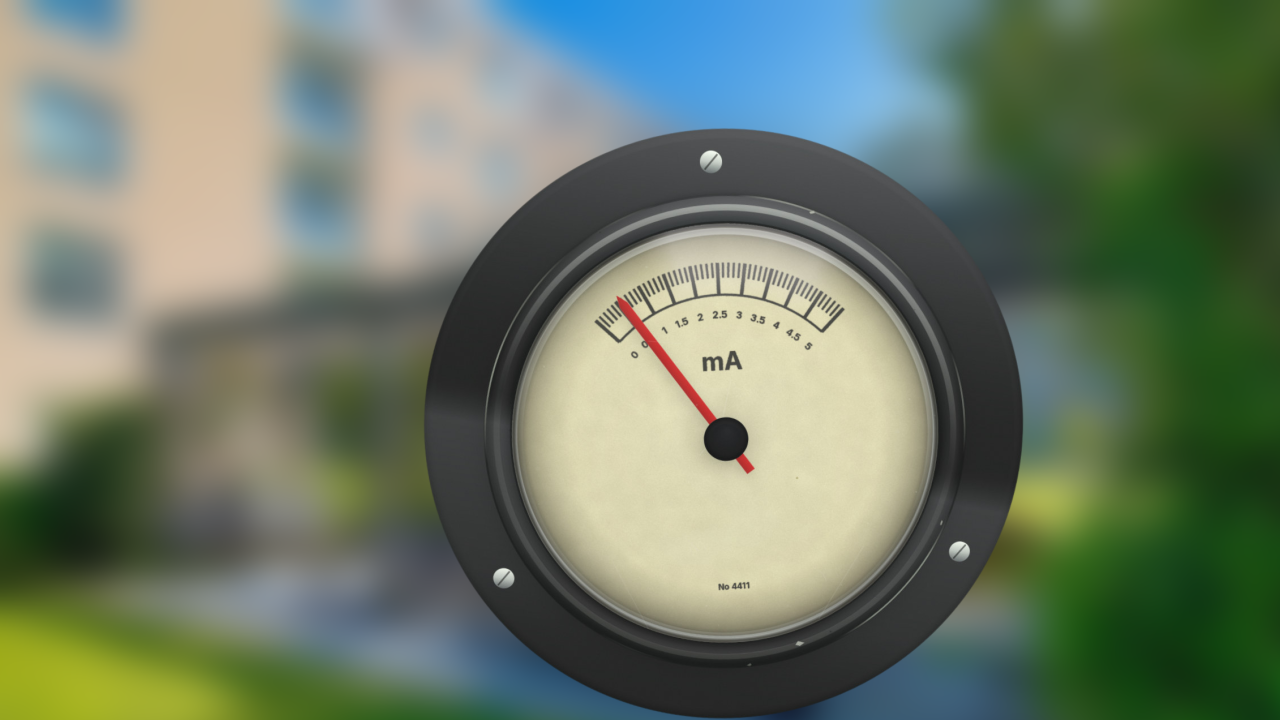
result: 0.6 mA
